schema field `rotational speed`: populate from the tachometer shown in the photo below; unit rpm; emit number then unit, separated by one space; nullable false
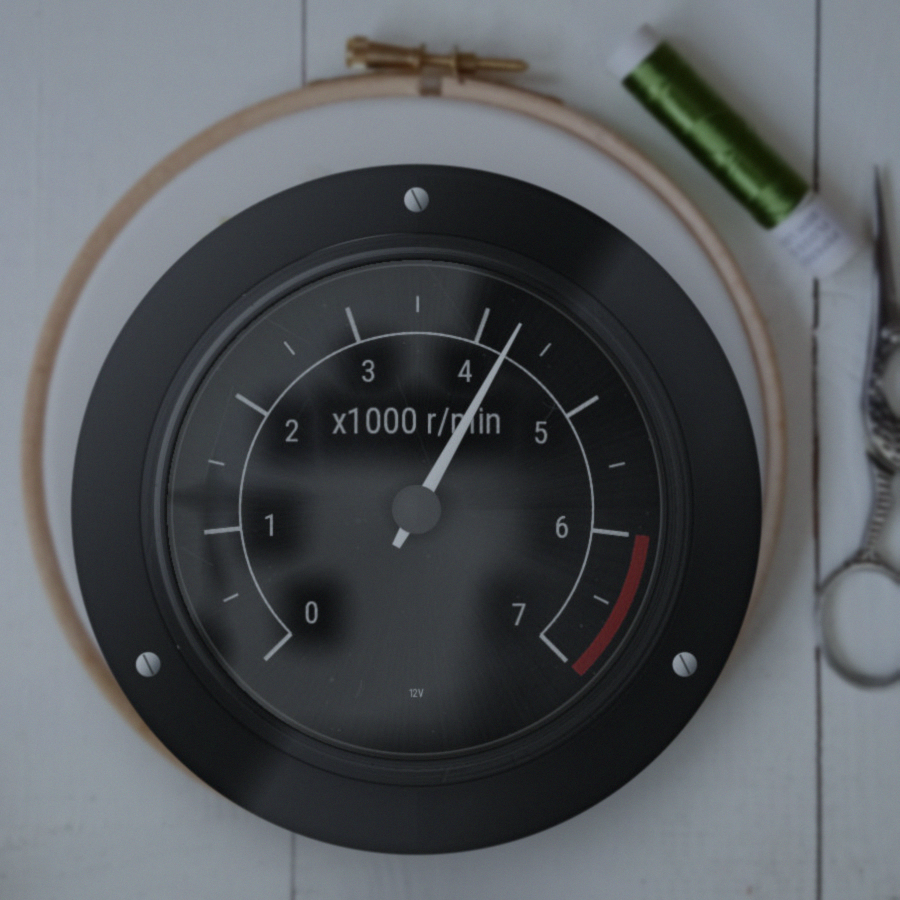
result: 4250 rpm
